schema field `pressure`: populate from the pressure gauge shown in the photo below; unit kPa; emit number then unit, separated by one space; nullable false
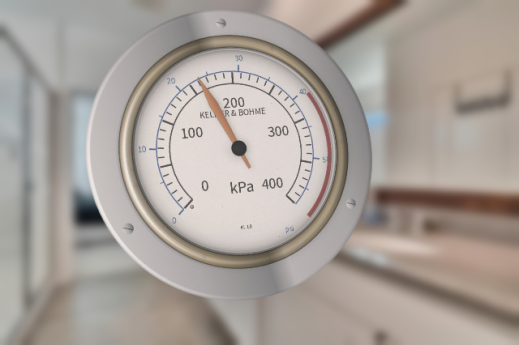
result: 160 kPa
